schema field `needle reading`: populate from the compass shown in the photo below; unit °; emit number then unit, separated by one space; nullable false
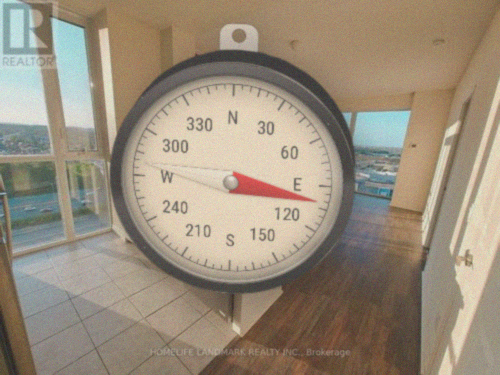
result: 100 °
